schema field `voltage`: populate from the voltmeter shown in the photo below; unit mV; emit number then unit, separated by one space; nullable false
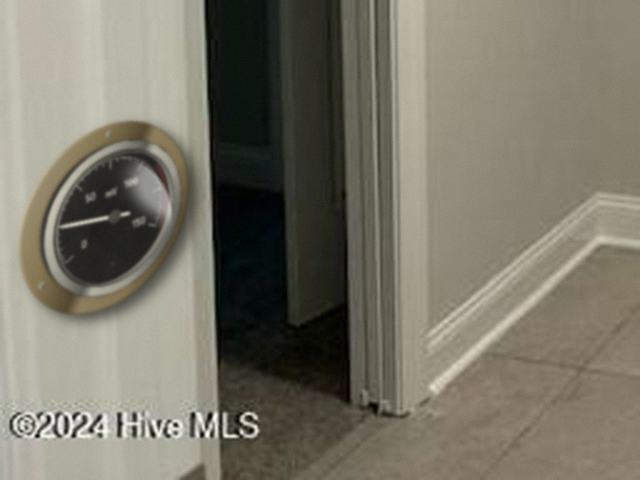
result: 25 mV
